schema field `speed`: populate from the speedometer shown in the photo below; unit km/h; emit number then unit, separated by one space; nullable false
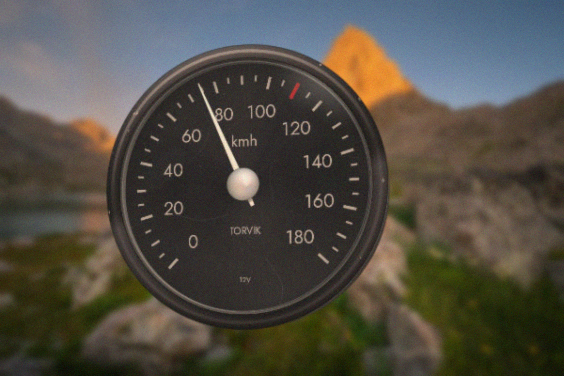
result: 75 km/h
